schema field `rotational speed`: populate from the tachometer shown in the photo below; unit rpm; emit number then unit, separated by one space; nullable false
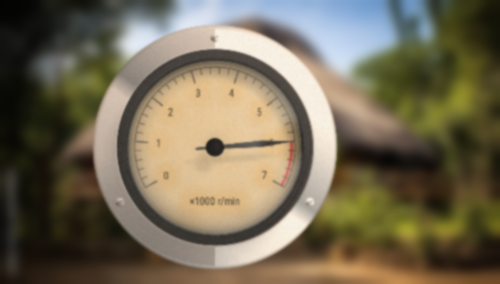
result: 6000 rpm
